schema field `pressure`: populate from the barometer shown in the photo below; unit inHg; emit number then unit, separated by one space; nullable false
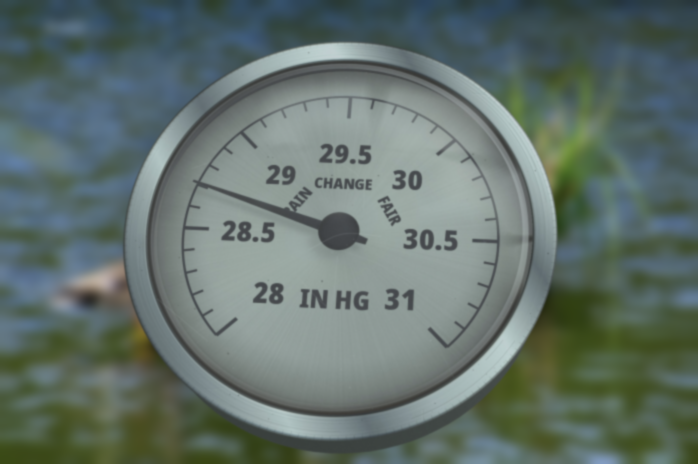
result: 28.7 inHg
